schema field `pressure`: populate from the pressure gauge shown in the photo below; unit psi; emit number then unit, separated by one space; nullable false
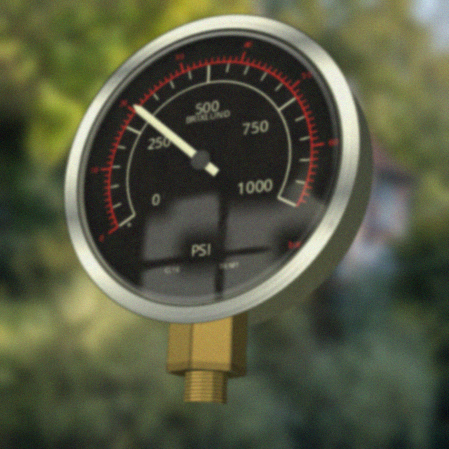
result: 300 psi
